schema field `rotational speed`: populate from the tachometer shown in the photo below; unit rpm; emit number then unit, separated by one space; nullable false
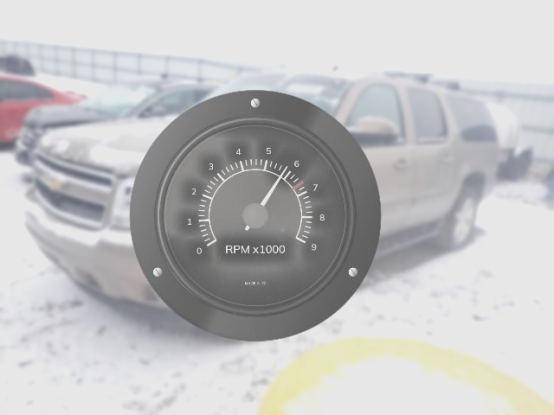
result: 5800 rpm
